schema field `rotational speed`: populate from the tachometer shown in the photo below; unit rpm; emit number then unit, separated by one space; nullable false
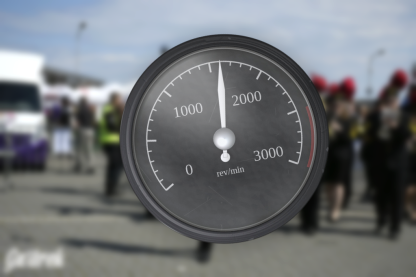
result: 1600 rpm
